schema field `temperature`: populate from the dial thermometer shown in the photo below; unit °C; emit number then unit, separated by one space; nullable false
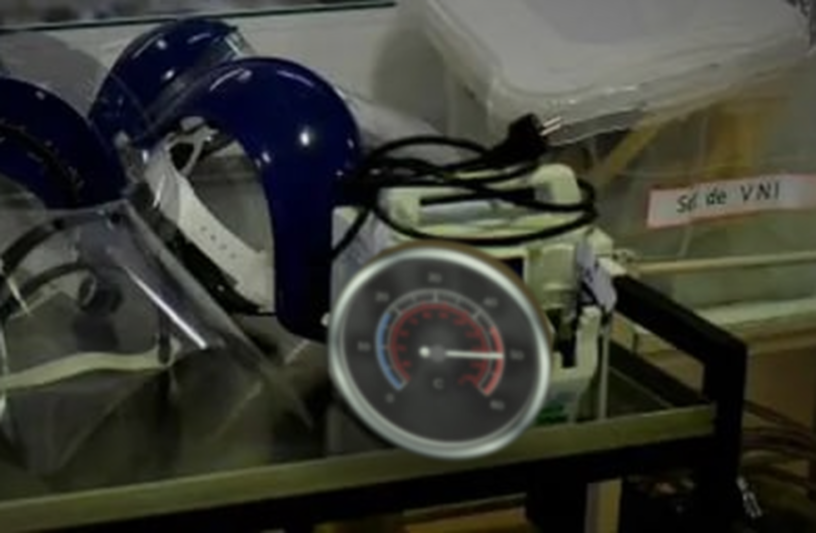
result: 50 °C
